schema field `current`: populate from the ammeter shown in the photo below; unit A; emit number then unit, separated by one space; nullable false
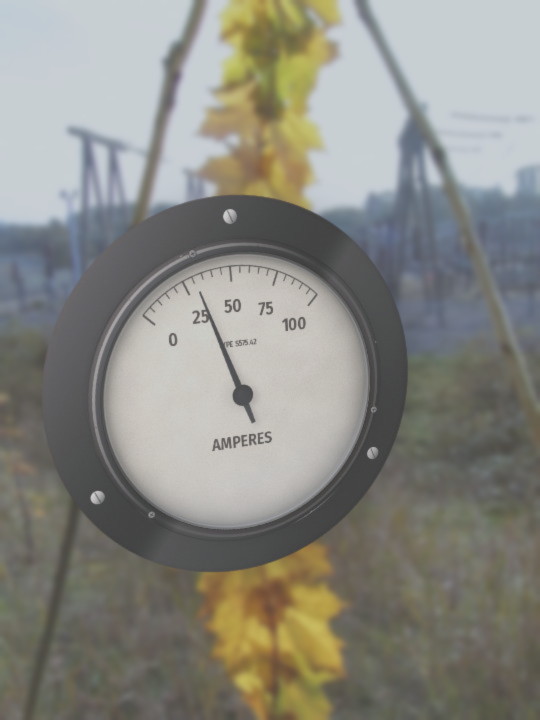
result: 30 A
